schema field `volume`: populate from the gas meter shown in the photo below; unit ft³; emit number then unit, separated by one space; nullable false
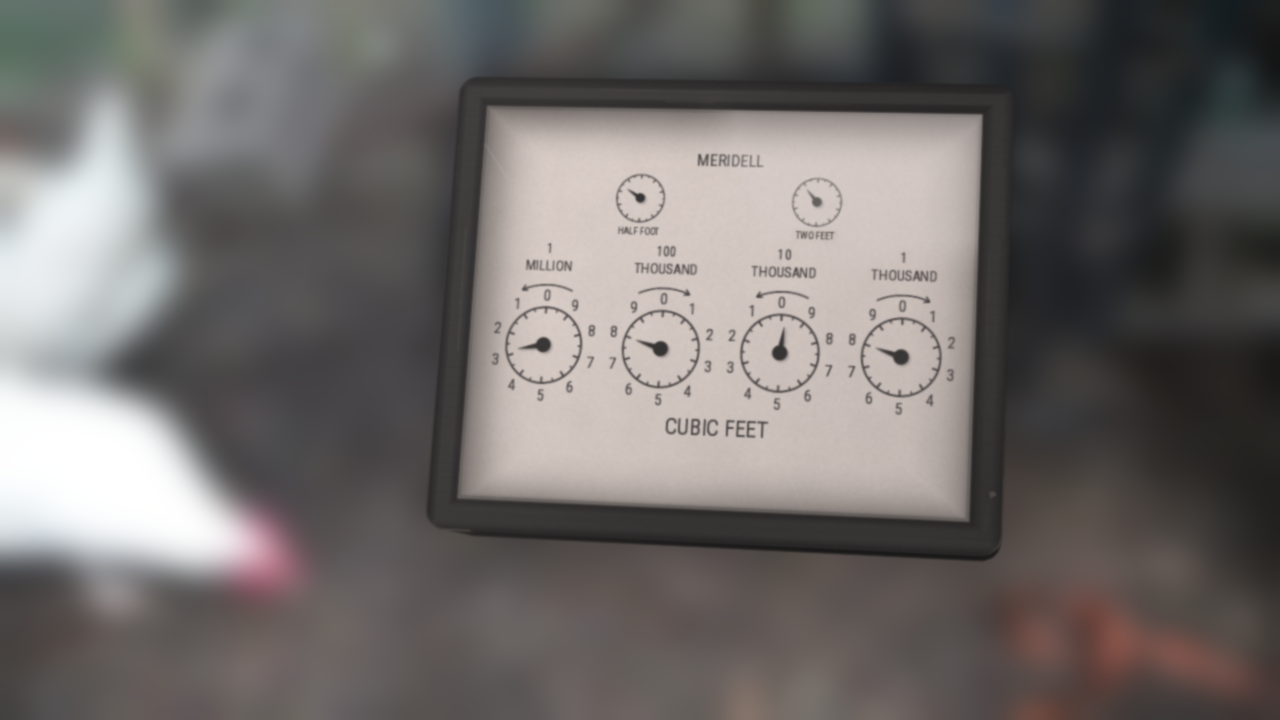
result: 279800 ft³
